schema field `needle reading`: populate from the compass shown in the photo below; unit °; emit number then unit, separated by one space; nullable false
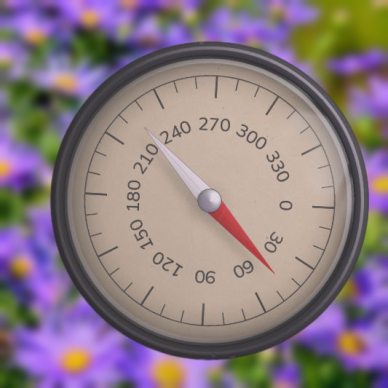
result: 45 °
